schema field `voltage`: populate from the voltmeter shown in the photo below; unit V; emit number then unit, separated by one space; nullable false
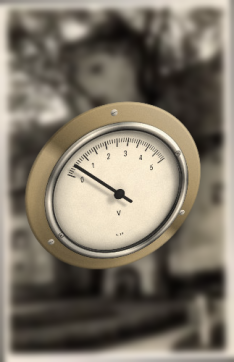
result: 0.5 V
